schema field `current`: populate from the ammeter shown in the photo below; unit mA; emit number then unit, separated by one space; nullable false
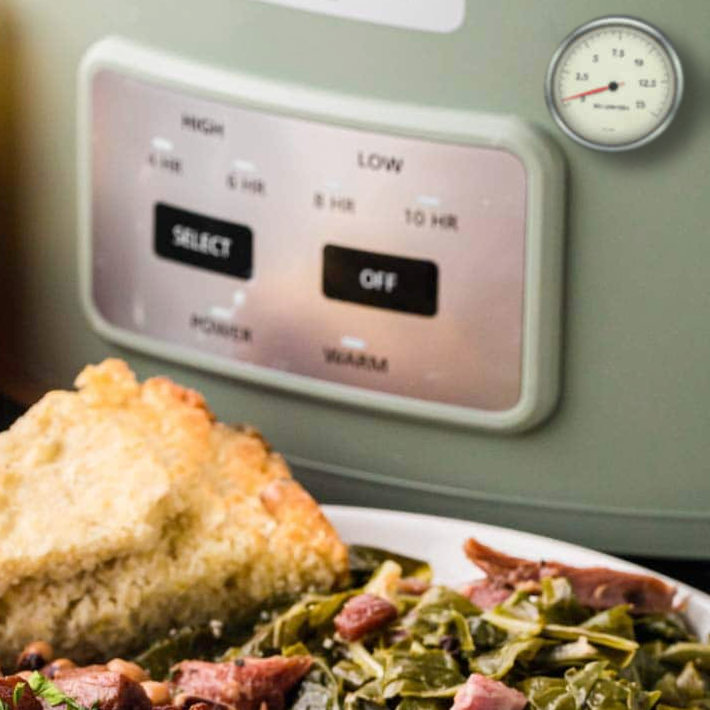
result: 0.5 mA
